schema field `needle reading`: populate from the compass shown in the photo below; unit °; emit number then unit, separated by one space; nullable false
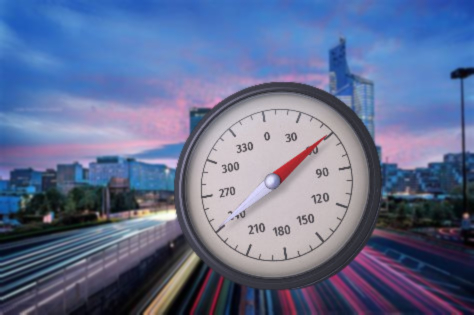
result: 60 °
